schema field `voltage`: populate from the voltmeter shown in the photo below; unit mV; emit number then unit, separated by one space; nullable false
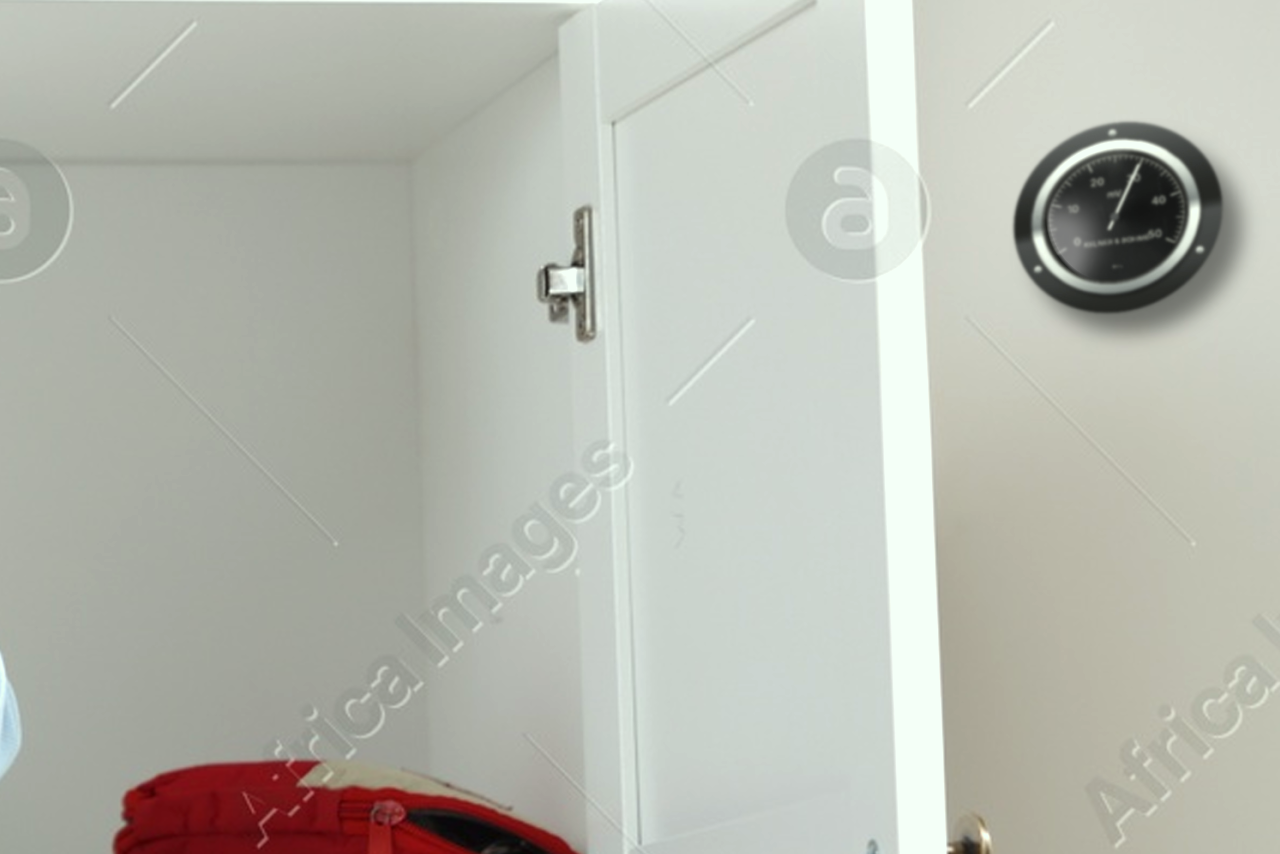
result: 30 mV
